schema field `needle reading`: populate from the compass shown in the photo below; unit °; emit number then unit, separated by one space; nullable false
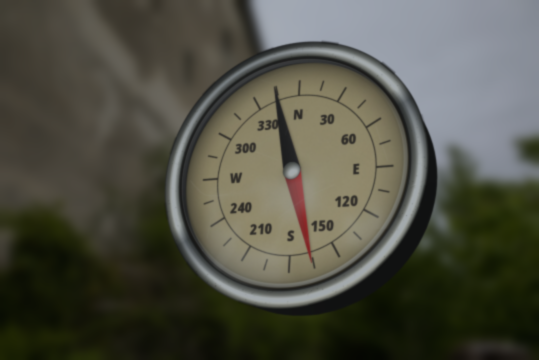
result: 165 °
